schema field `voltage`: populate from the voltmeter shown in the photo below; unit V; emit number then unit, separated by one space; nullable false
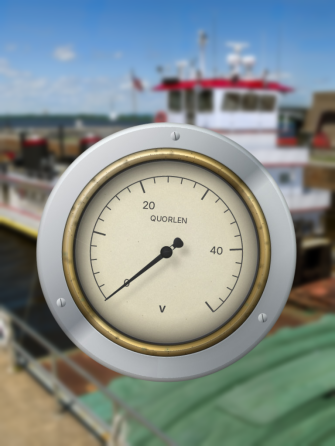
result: 0 V
